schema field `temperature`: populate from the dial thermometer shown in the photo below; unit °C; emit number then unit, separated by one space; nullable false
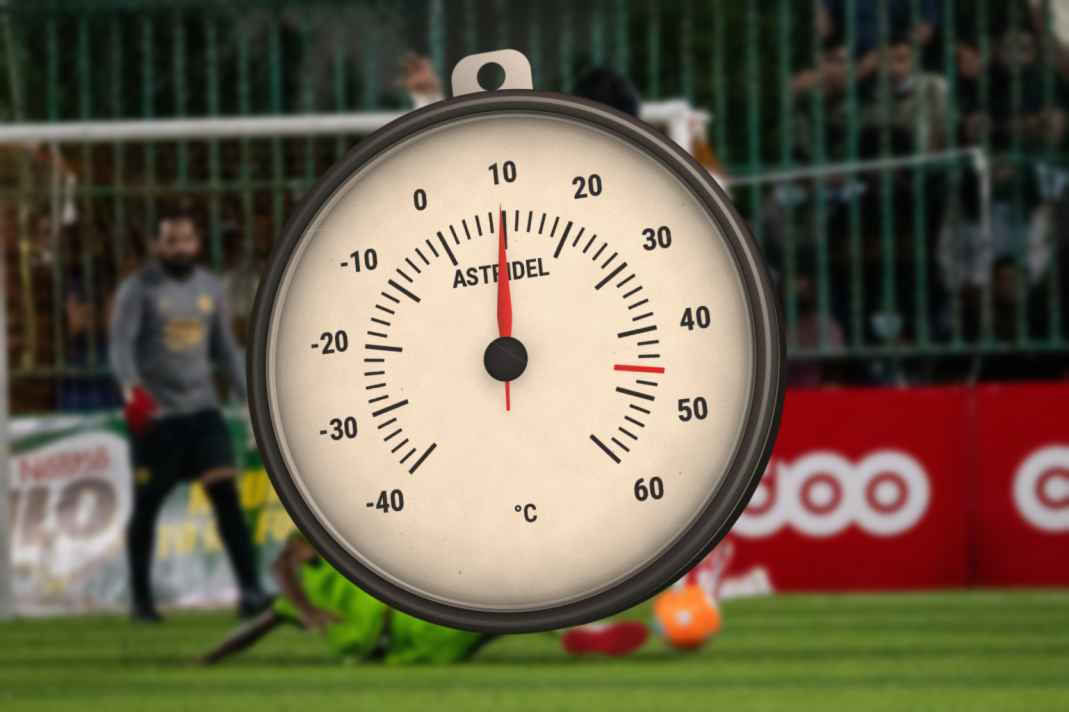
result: 10 °C
